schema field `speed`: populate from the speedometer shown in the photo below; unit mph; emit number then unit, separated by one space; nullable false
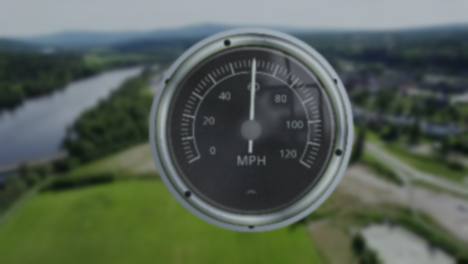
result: 60 mph
